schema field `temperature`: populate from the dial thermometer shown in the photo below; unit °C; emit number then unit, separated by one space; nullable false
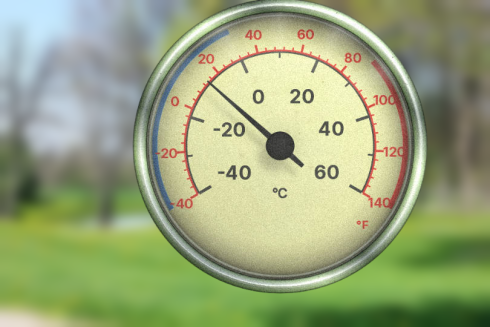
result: -10 °C
